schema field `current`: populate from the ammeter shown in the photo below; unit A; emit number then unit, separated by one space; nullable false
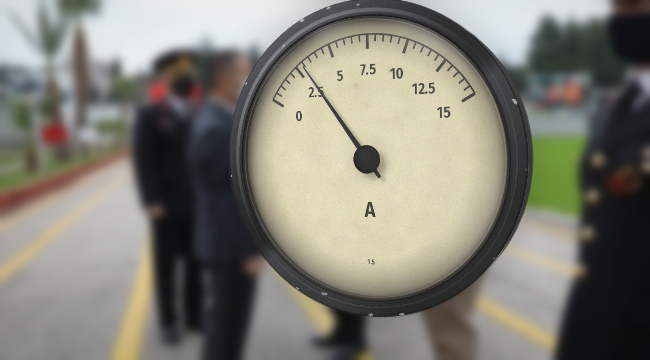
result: 3 A
